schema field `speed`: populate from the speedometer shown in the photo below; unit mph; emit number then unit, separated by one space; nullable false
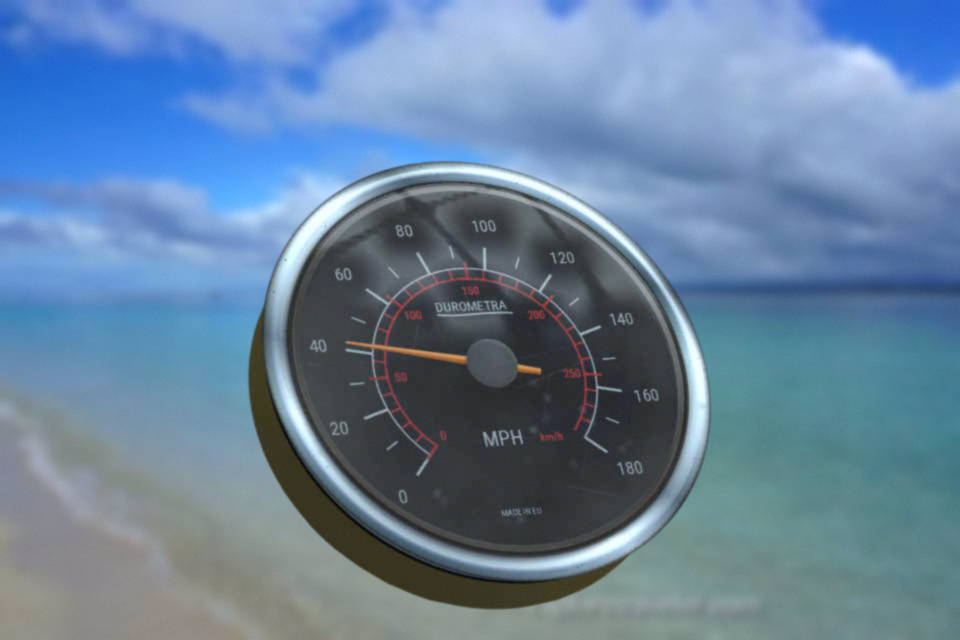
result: 40 mph
